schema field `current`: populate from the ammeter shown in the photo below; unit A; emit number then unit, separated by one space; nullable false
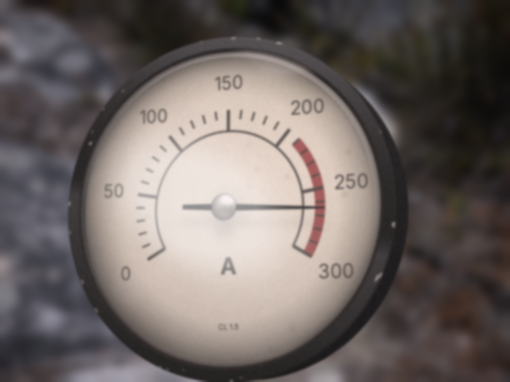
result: 265 A
